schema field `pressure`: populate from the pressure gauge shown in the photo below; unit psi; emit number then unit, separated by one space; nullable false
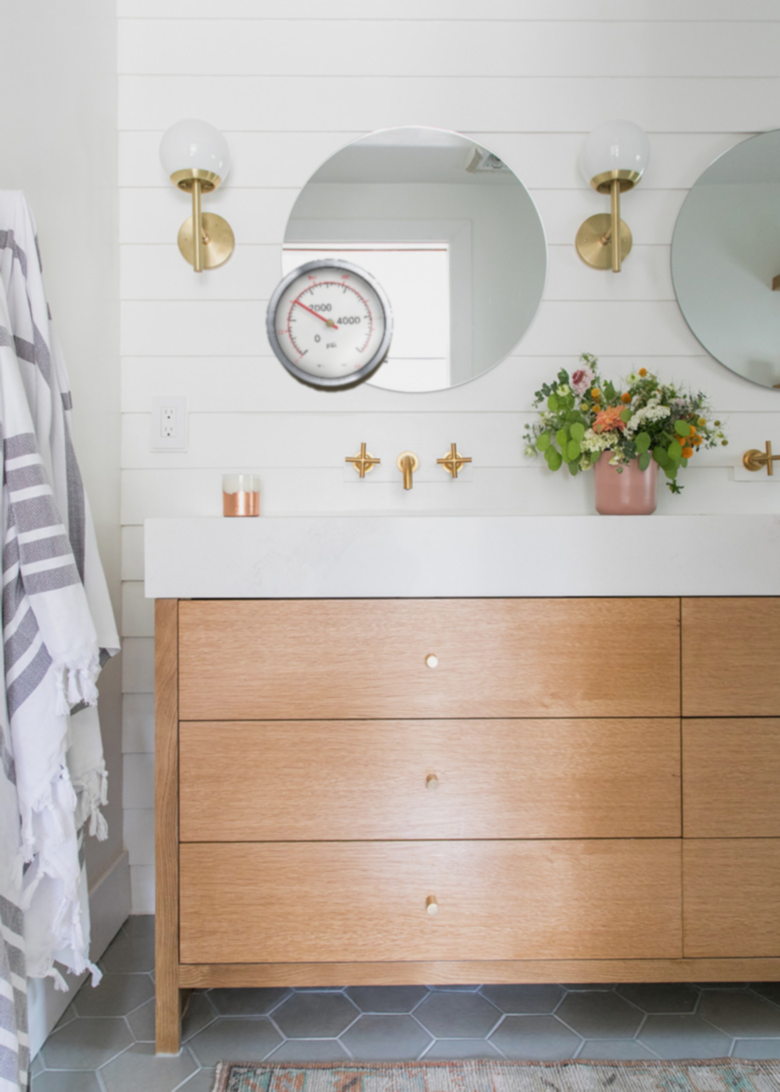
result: 1500 psi
